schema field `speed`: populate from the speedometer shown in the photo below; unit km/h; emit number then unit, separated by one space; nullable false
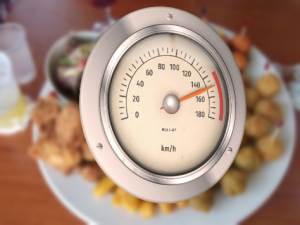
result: 150 km/h
